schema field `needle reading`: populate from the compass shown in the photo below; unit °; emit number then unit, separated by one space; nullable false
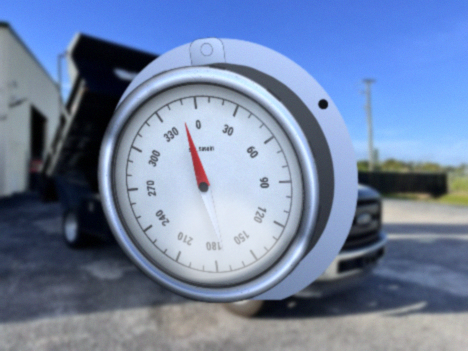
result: 350 °
